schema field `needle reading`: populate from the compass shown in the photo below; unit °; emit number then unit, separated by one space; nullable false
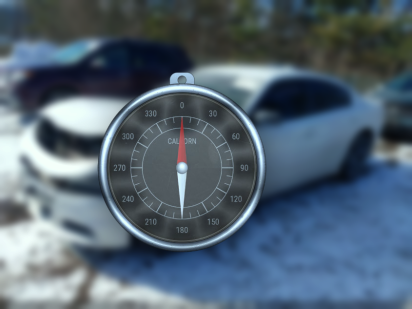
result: 0 °
